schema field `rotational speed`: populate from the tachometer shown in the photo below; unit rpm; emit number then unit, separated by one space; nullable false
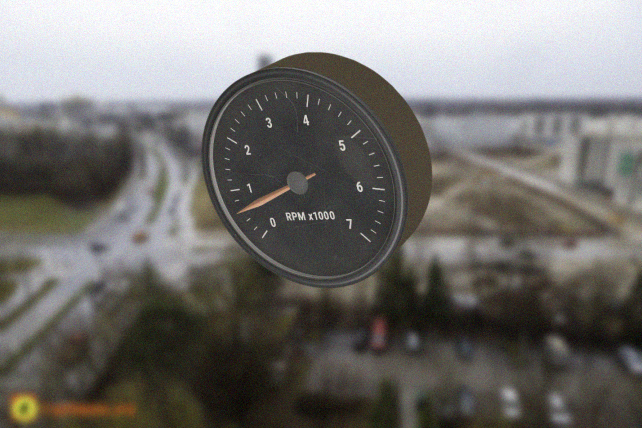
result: 600 rpm
